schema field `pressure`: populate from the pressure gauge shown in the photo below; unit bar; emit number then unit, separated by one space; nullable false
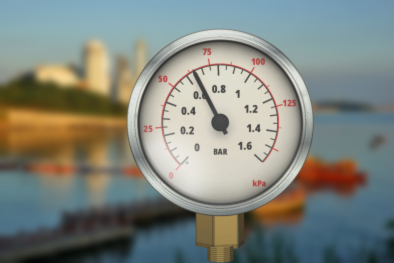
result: 0.65 bar
